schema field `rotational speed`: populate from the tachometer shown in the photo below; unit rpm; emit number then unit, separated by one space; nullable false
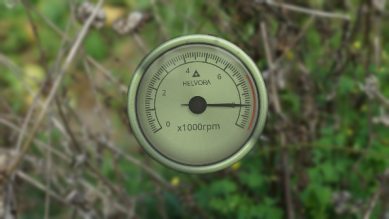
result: 8000 rpm
